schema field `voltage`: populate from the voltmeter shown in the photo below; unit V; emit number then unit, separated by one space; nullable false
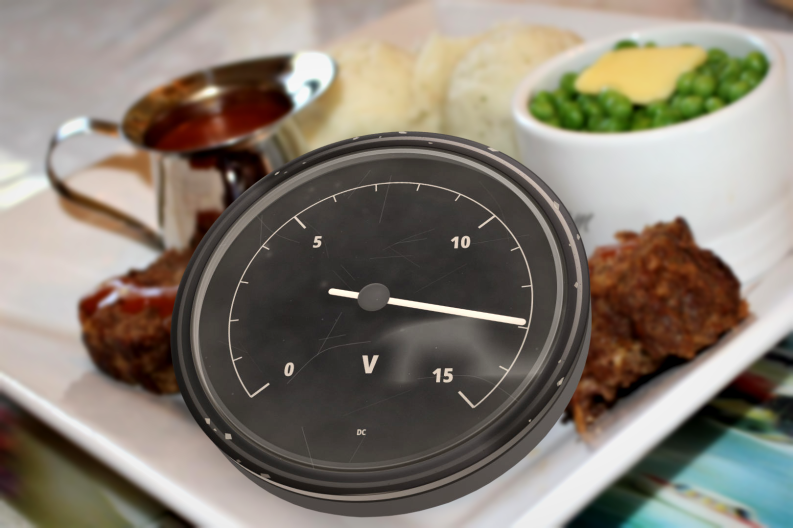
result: 13 V
